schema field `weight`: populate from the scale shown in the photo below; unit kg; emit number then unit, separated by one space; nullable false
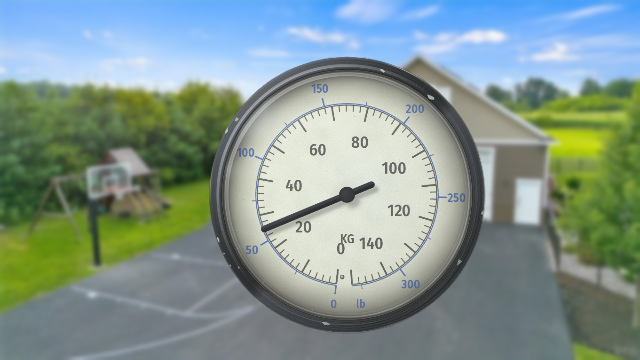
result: 26 kg
